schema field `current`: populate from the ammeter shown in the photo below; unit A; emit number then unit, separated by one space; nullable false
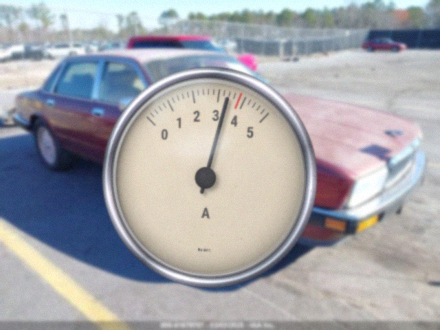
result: 3.4 A
